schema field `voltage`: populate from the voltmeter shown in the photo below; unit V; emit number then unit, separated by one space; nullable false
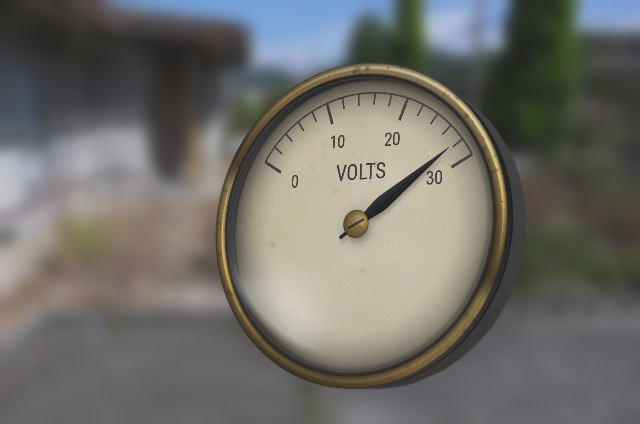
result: 28 V
